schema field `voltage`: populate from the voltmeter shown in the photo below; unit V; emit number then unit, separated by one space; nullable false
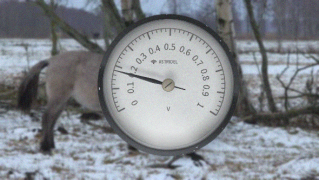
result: 0.18 V
